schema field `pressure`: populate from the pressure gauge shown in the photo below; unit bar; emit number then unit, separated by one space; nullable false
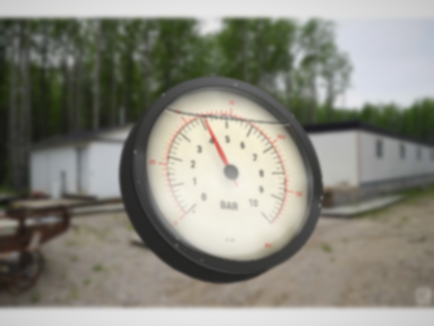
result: 4 bar
